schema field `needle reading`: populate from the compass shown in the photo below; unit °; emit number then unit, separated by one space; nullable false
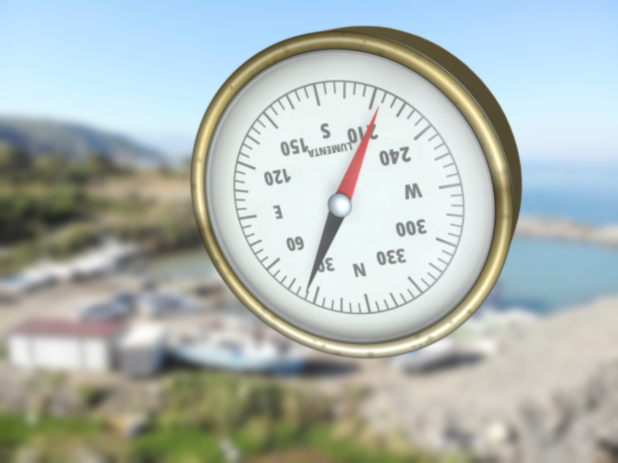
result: 215 °
